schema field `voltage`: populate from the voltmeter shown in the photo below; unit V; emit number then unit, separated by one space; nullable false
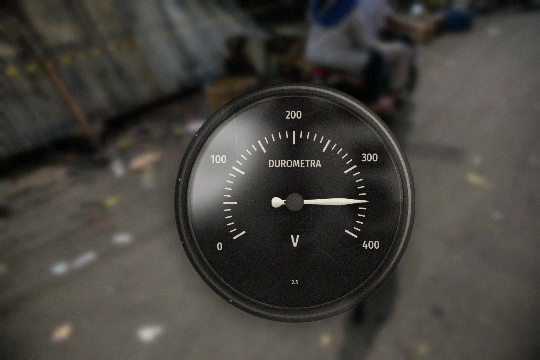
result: 350 V
